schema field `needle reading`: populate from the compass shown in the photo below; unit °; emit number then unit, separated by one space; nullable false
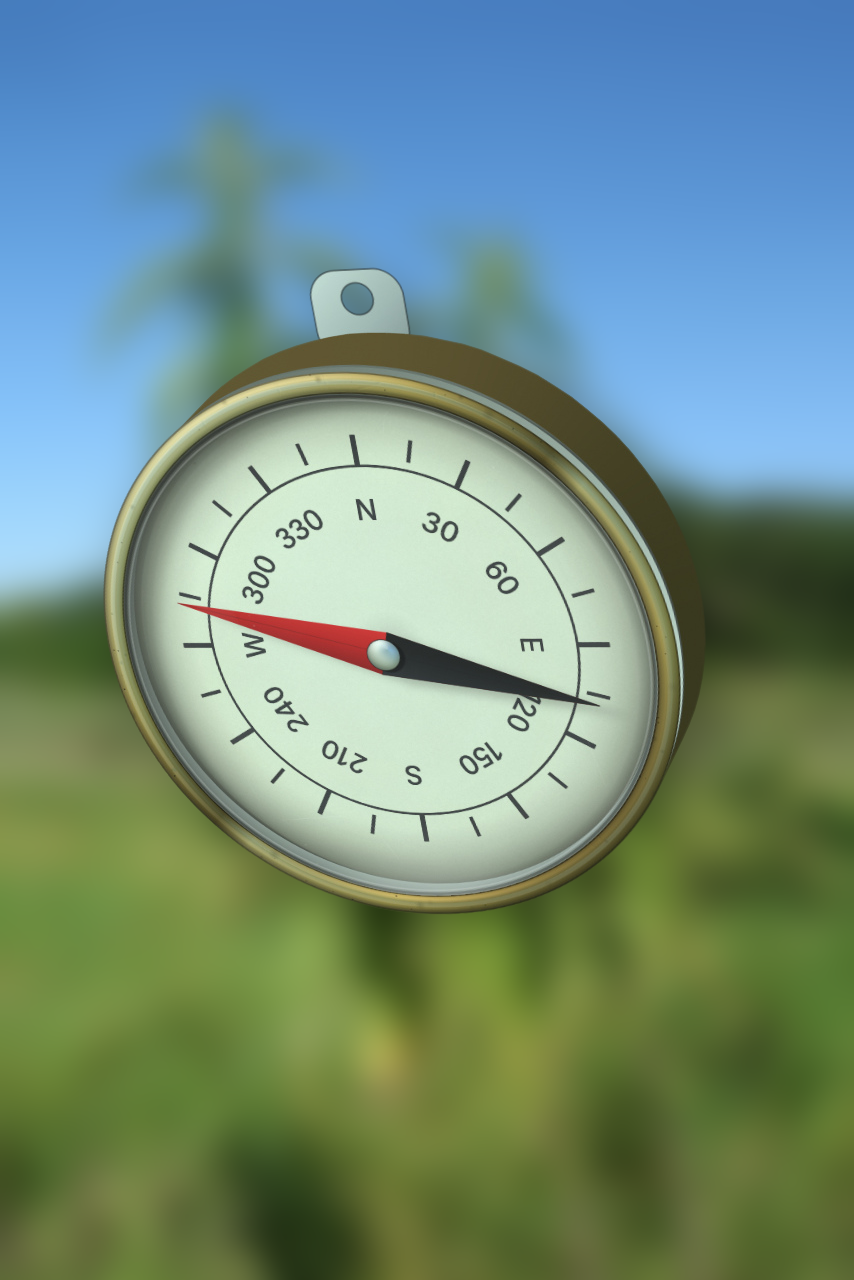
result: 285 °
